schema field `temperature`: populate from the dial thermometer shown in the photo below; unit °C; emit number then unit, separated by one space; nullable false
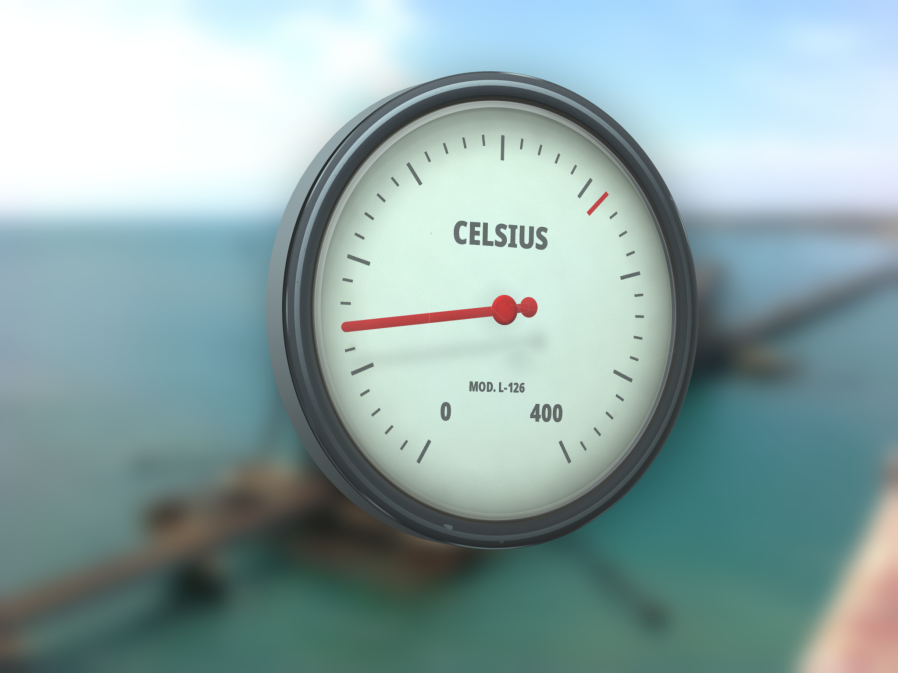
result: 70 °C
